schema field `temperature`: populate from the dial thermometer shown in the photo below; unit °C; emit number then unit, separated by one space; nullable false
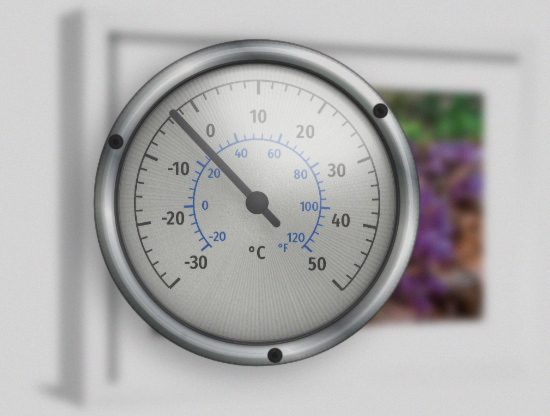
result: -3 °C
